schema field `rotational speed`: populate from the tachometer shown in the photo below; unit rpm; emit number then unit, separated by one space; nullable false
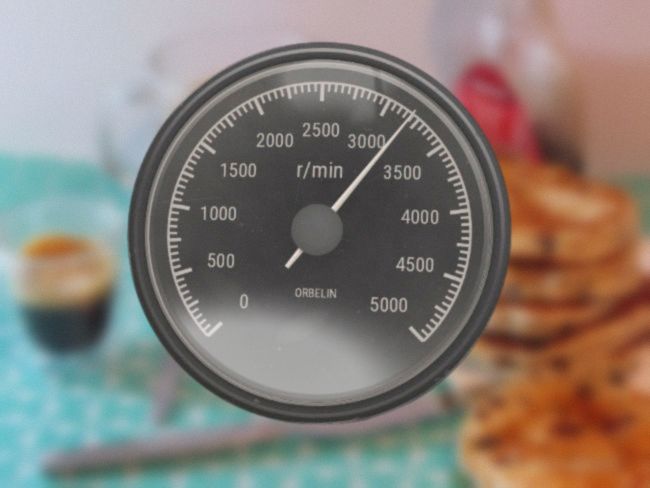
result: 3200 rpm
